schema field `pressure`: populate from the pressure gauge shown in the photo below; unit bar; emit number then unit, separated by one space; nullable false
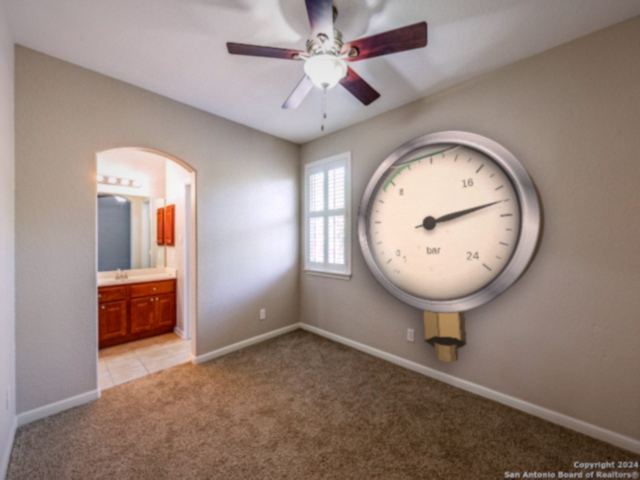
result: 19 bar
